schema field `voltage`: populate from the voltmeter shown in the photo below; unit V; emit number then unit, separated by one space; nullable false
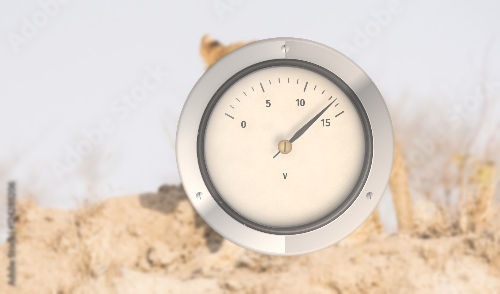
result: 13.5 V
